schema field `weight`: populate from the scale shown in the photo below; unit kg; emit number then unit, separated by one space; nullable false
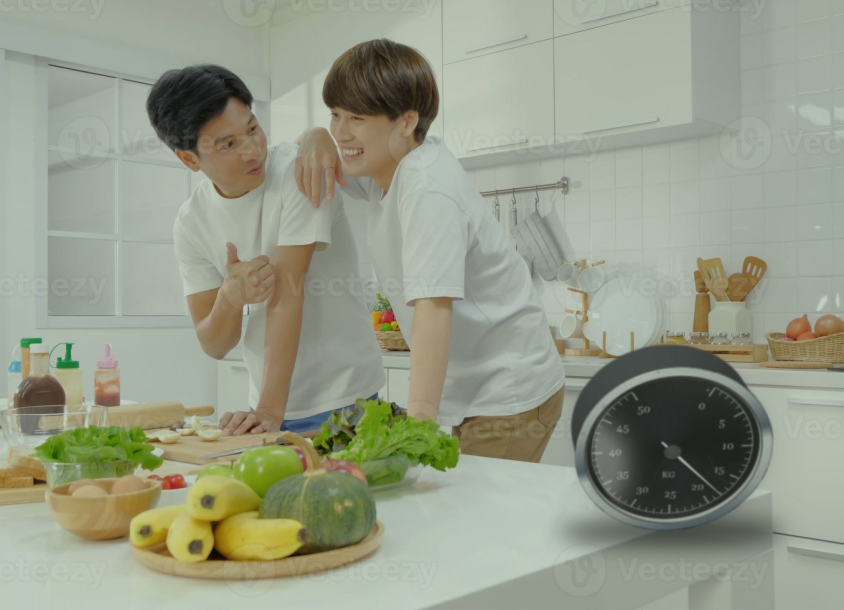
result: 18 kg
